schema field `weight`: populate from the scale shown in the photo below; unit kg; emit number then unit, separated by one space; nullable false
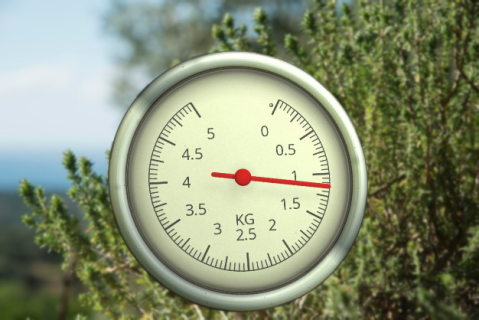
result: 1.15 kg
